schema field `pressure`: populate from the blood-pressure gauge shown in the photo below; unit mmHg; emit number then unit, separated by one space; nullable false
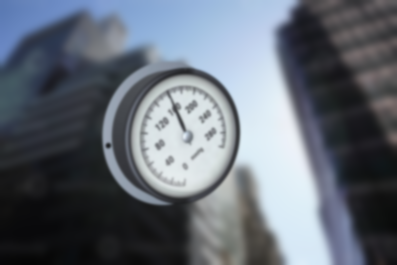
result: 160 mmHg
